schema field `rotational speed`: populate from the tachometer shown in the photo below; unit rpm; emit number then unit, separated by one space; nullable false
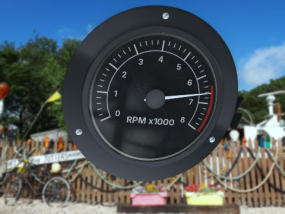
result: 6600 rpm
